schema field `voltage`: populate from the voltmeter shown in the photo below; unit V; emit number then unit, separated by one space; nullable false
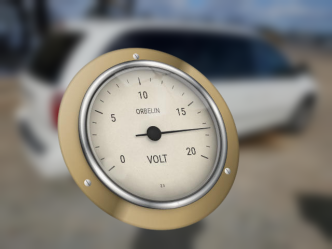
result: 17.5 V
